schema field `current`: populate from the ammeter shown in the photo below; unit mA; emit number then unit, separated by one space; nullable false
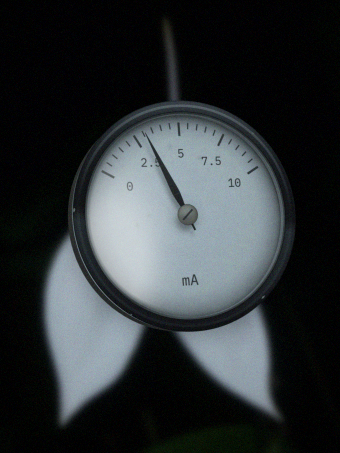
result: 3 mA
